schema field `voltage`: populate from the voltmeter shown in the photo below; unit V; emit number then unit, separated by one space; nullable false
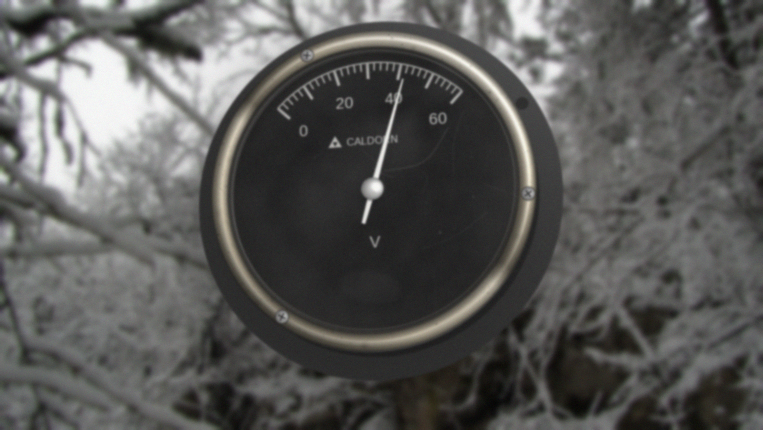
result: 42 V
